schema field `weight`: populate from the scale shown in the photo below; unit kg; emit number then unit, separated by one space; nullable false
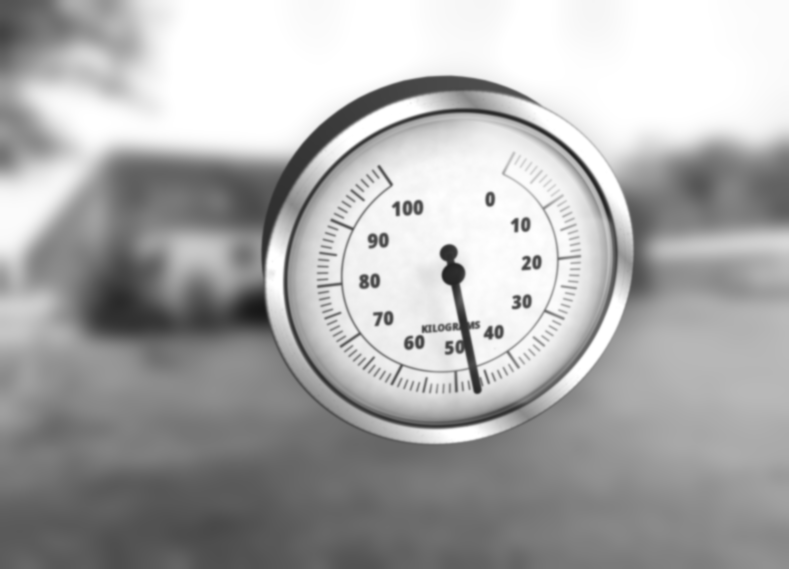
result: 47 kg
